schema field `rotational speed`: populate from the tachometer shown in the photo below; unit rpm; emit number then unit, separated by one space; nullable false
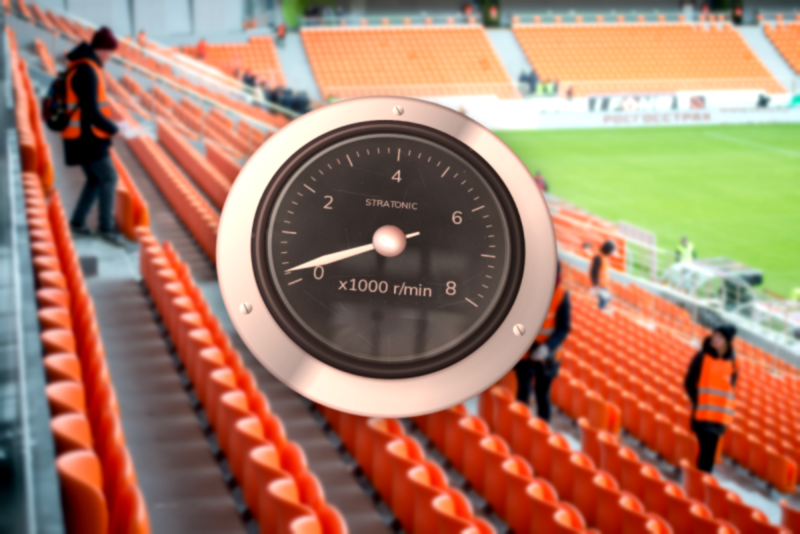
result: 200 rpm
